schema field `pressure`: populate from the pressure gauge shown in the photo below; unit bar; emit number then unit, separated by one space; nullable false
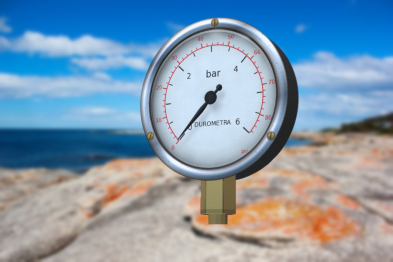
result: 0 bar
